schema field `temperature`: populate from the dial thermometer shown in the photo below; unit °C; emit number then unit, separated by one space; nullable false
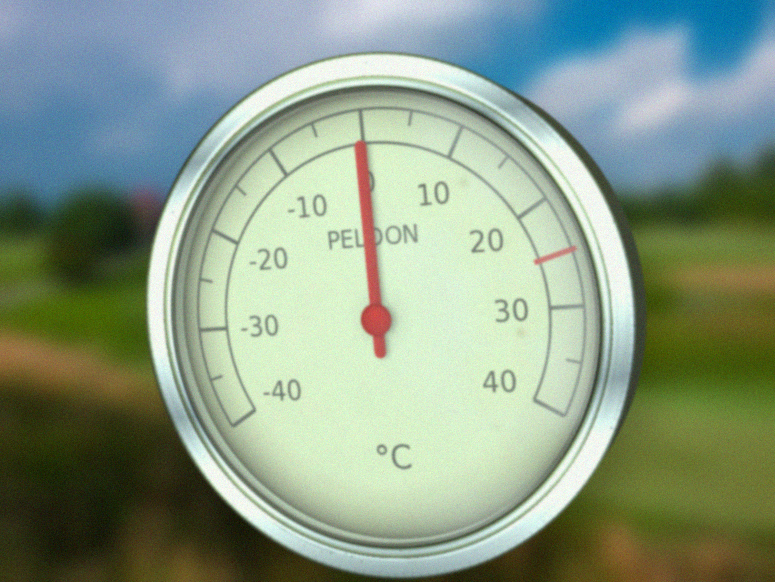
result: 0 °C
